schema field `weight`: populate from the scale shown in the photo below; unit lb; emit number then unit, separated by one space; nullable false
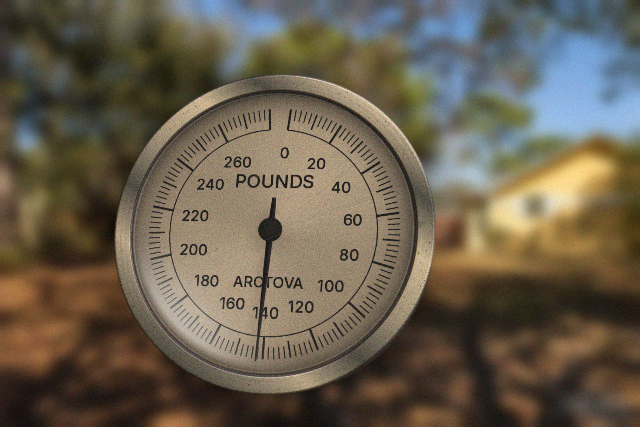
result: 142 lb
